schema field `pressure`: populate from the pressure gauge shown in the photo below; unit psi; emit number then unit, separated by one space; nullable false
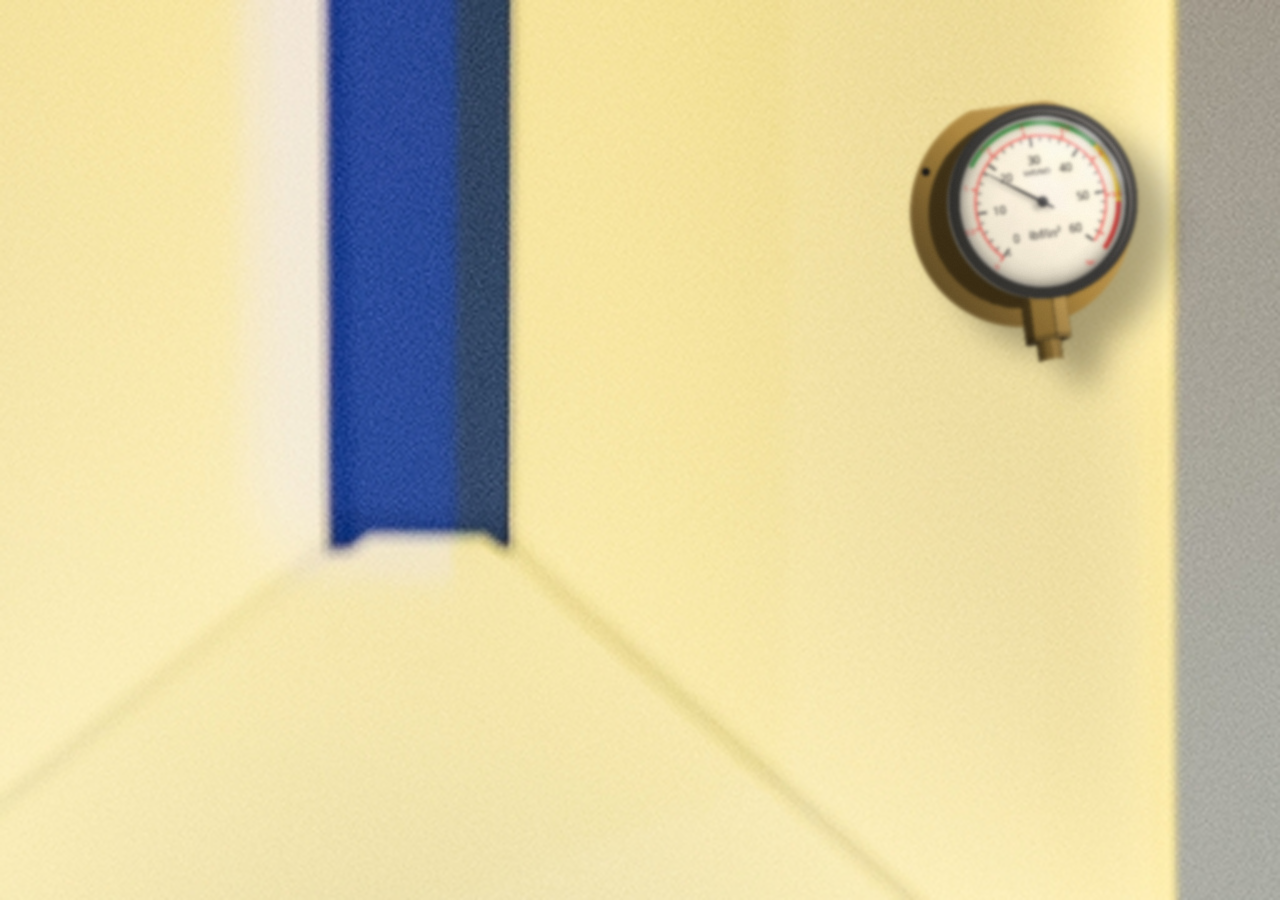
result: 18 psi
